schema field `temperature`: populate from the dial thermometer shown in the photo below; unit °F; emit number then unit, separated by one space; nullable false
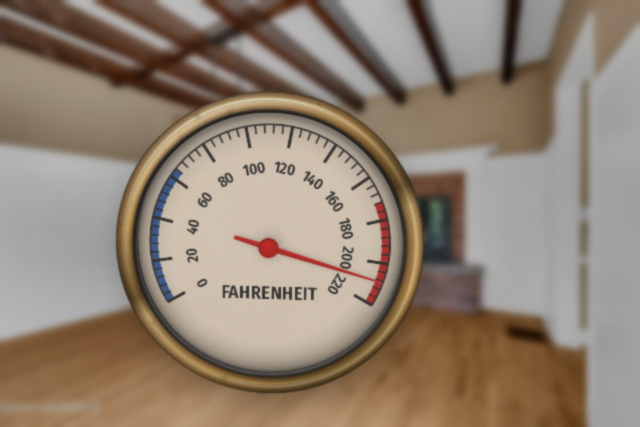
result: 208 °F
